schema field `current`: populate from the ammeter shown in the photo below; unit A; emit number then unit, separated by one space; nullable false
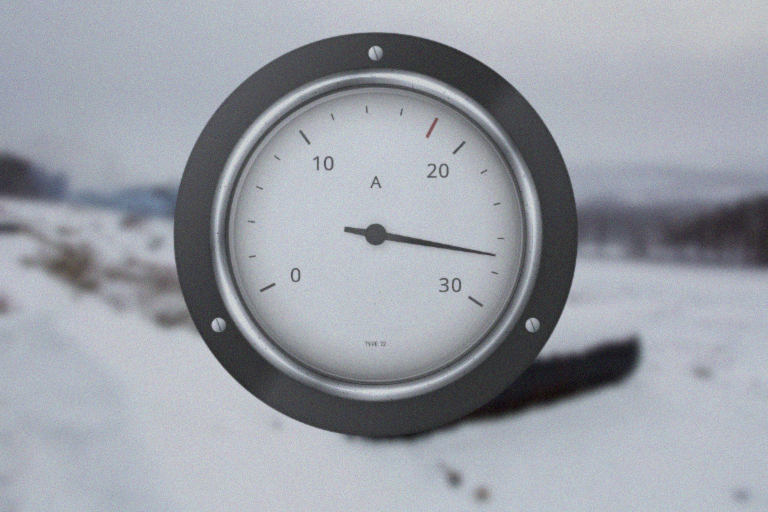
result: 27 A
